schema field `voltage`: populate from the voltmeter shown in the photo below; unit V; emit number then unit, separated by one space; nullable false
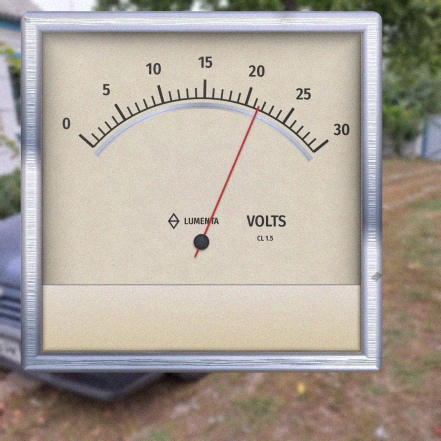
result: 21.5 V
